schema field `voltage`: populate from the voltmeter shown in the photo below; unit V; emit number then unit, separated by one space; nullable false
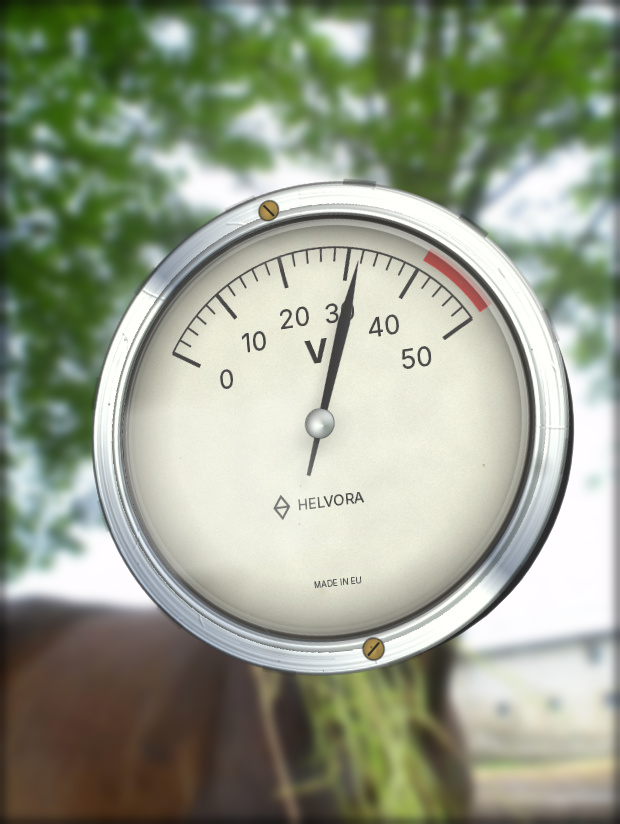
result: 32 V
